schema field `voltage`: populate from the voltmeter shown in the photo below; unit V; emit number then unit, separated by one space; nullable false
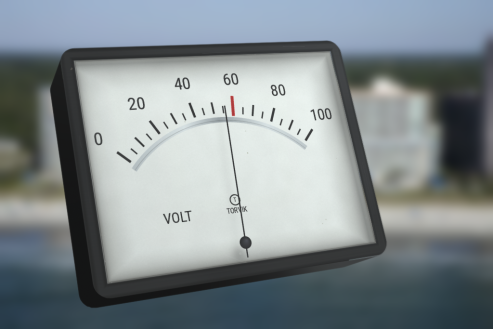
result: 55 V
